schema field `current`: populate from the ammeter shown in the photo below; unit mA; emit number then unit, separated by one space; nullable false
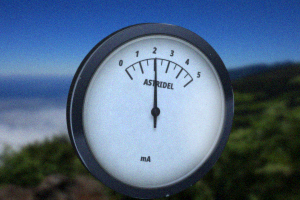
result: 2 mA
